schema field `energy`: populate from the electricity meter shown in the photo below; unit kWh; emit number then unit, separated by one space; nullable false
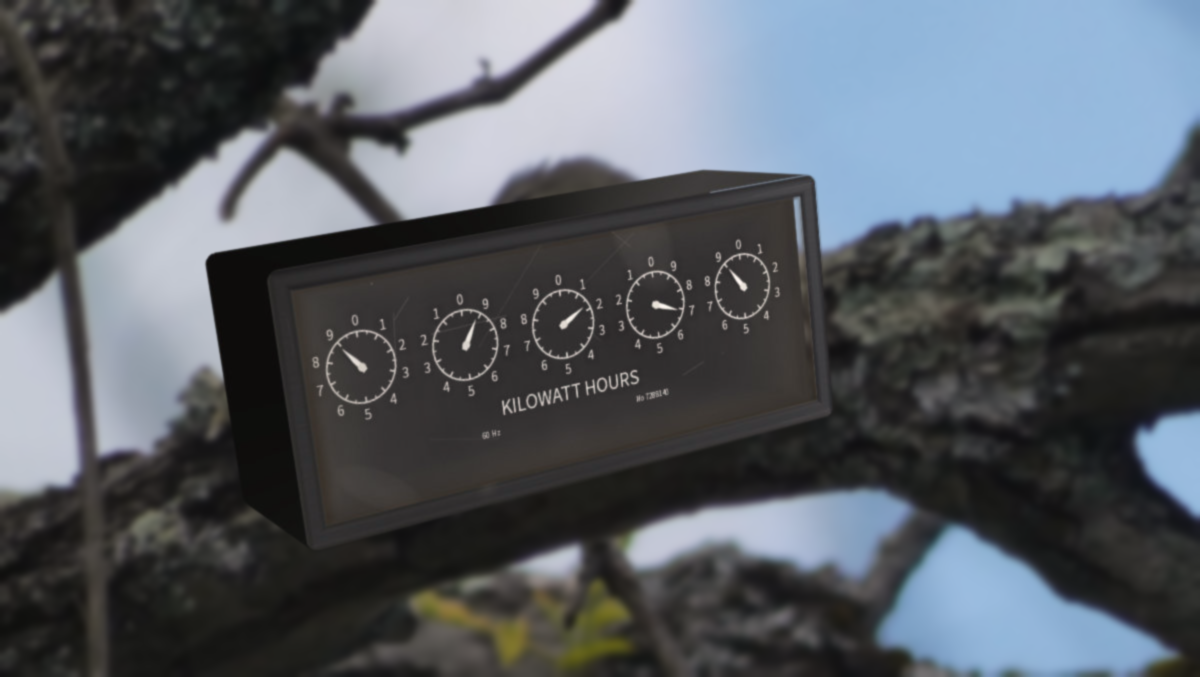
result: 89169 kWh
